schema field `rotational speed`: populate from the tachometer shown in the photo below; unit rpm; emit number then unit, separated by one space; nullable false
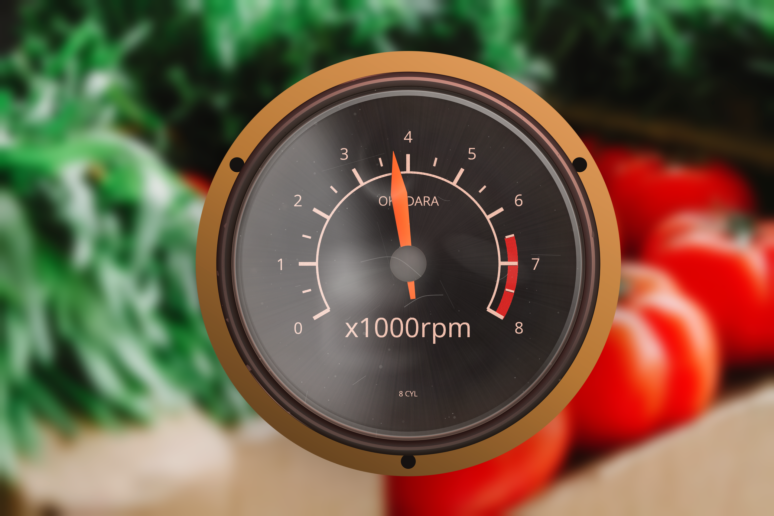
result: 3750 rpm
